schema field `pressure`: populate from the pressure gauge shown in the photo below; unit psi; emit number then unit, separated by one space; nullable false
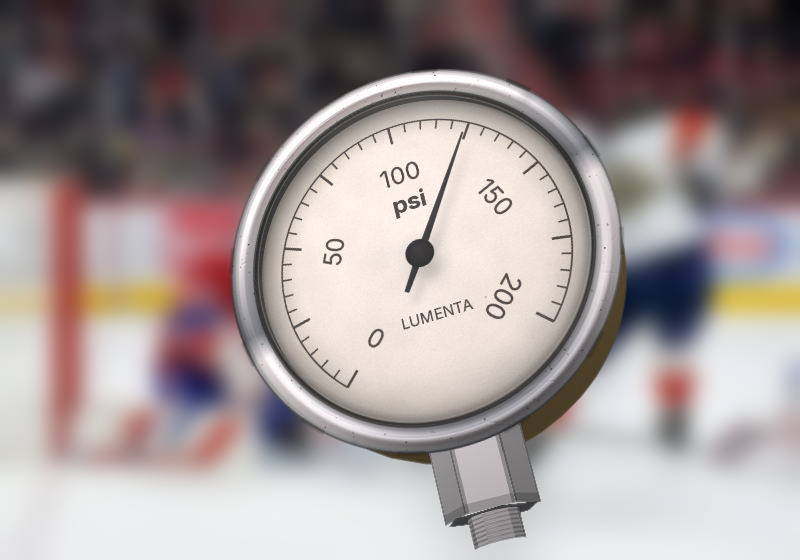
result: 125 psi
